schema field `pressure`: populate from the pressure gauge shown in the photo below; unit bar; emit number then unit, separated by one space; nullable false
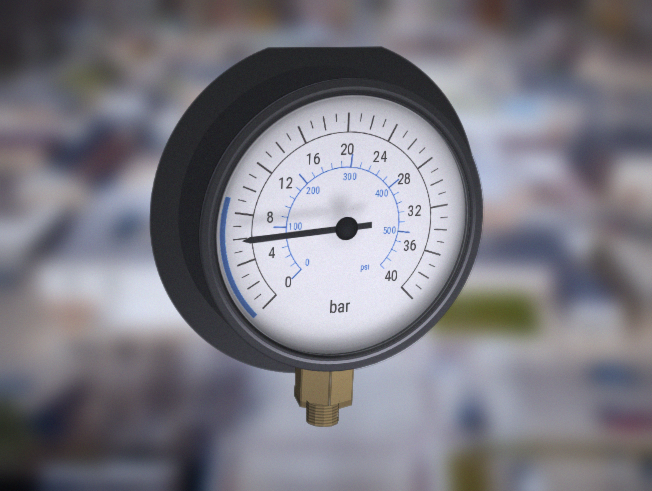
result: 6 bar
